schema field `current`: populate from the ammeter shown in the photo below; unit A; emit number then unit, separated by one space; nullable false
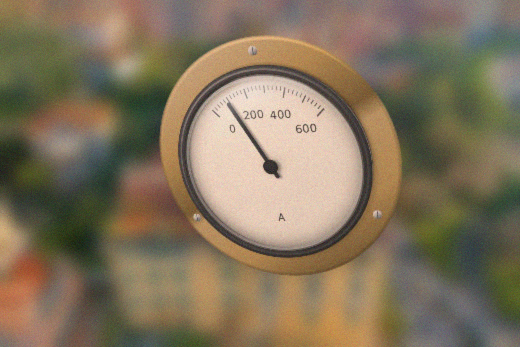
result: 100 A
